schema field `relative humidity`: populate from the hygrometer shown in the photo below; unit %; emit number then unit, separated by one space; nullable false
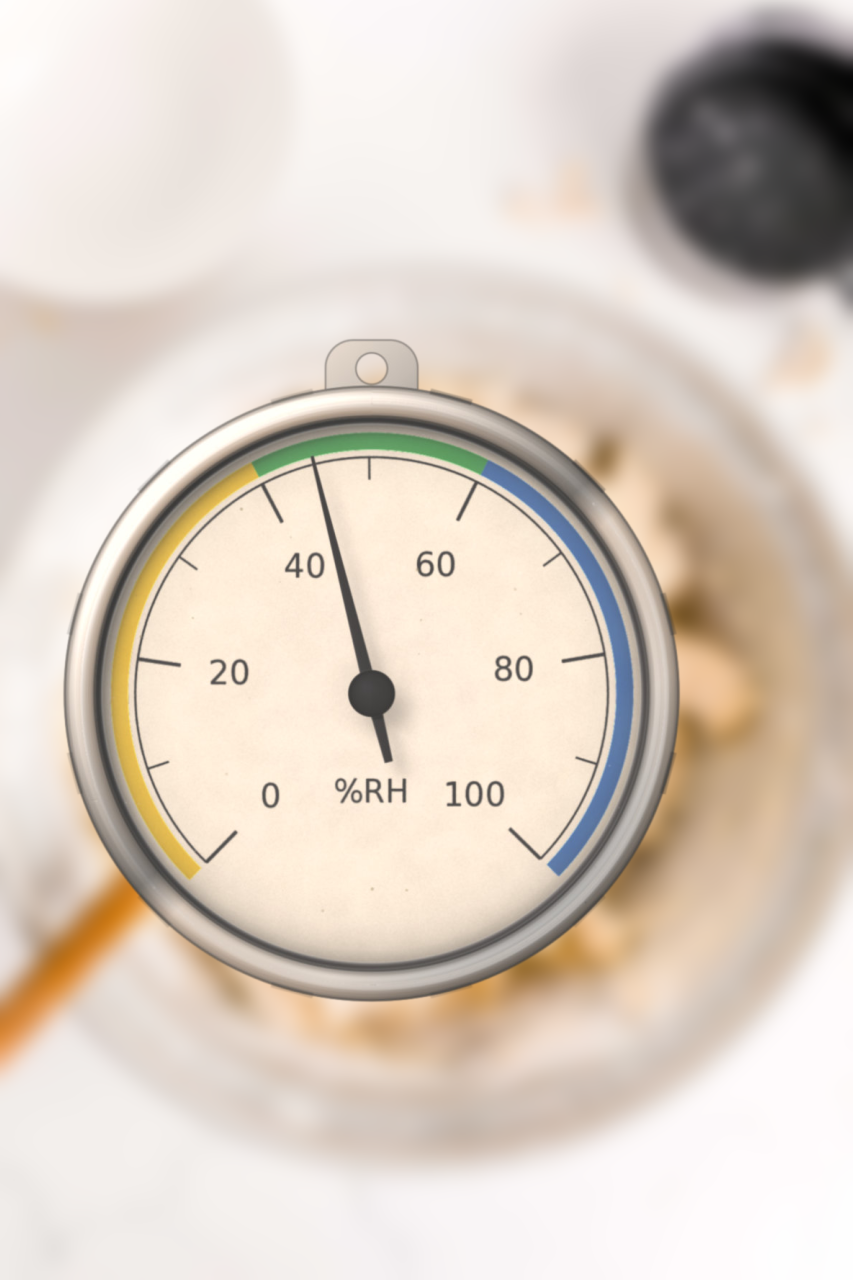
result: 45 %
